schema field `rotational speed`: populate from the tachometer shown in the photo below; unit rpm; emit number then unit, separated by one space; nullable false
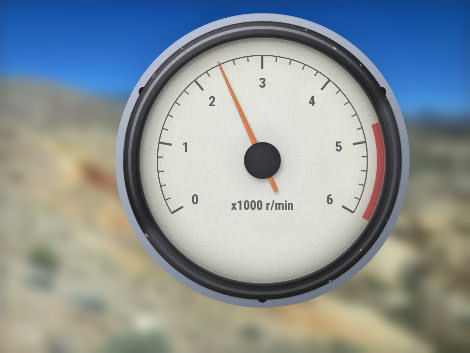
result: 2400 rpm
